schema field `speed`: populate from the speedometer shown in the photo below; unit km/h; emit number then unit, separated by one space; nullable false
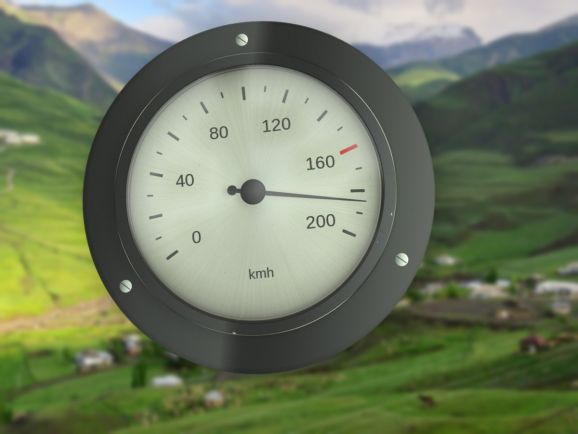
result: 185 km/h
